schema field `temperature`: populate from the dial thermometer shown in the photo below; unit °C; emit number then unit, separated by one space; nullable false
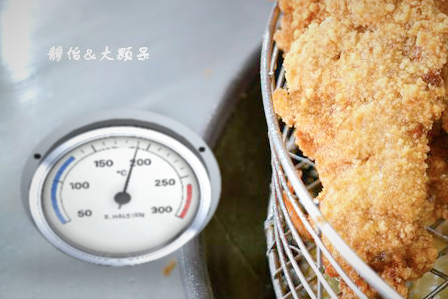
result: 190 °C
